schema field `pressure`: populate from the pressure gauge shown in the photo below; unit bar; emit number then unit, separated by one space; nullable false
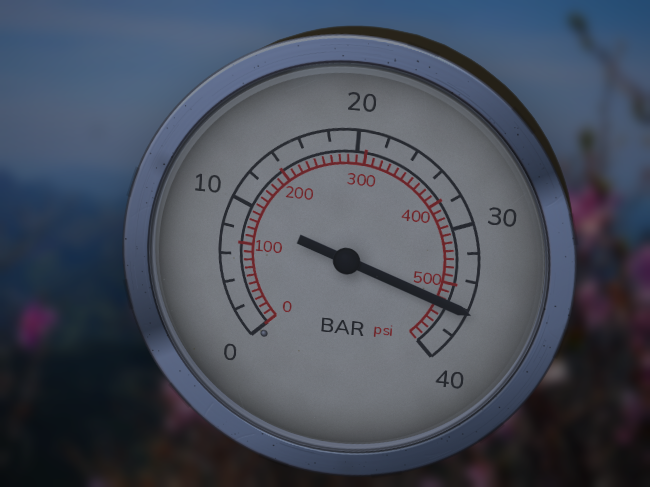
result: 36 bar
